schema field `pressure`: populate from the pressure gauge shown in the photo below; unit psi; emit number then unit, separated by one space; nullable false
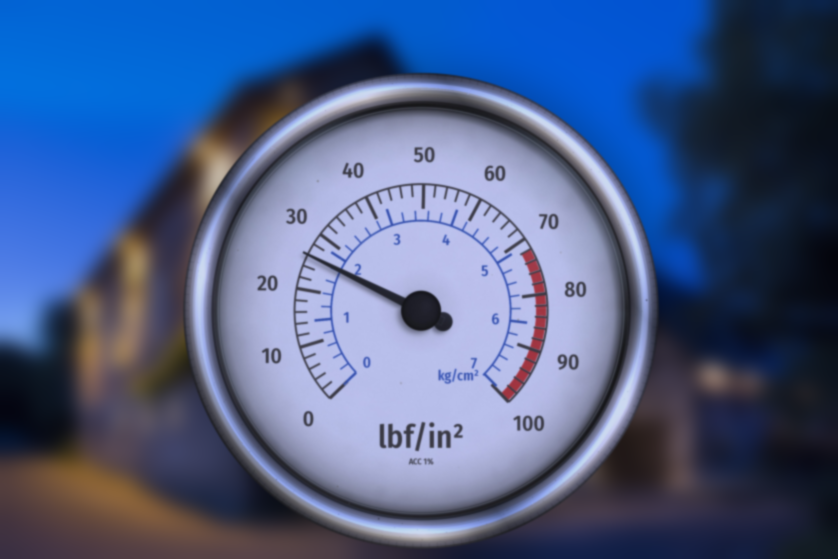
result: 26 psi
